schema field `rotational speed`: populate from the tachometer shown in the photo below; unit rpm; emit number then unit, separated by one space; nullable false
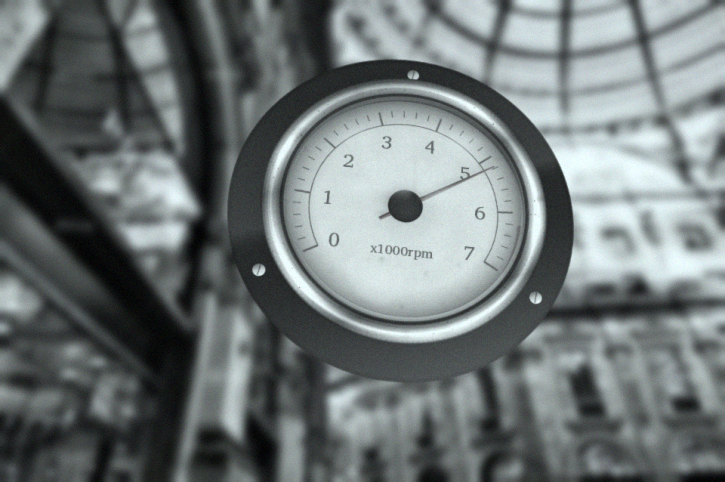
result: 5200 rpm
